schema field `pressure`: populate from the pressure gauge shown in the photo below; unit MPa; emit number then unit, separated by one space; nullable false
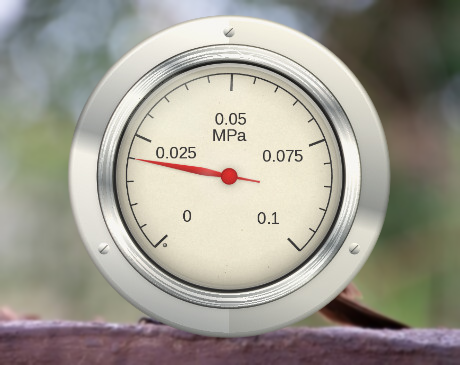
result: 0.02 MPa
